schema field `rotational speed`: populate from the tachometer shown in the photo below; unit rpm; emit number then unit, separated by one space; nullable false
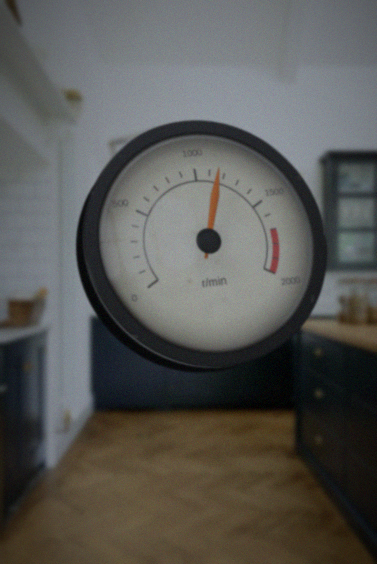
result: 1150 rpm
